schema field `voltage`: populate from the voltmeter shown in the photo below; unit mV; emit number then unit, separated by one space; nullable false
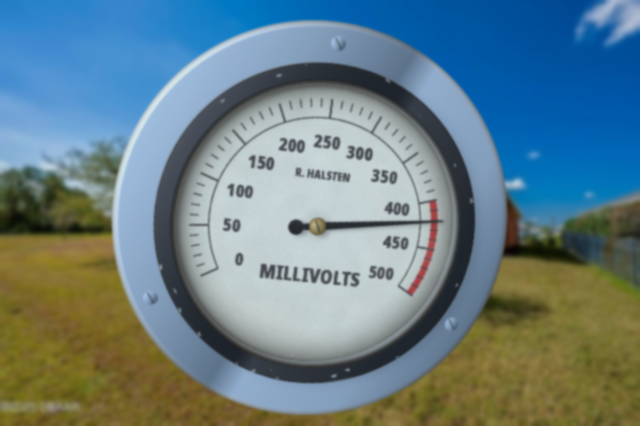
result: 420 mV
